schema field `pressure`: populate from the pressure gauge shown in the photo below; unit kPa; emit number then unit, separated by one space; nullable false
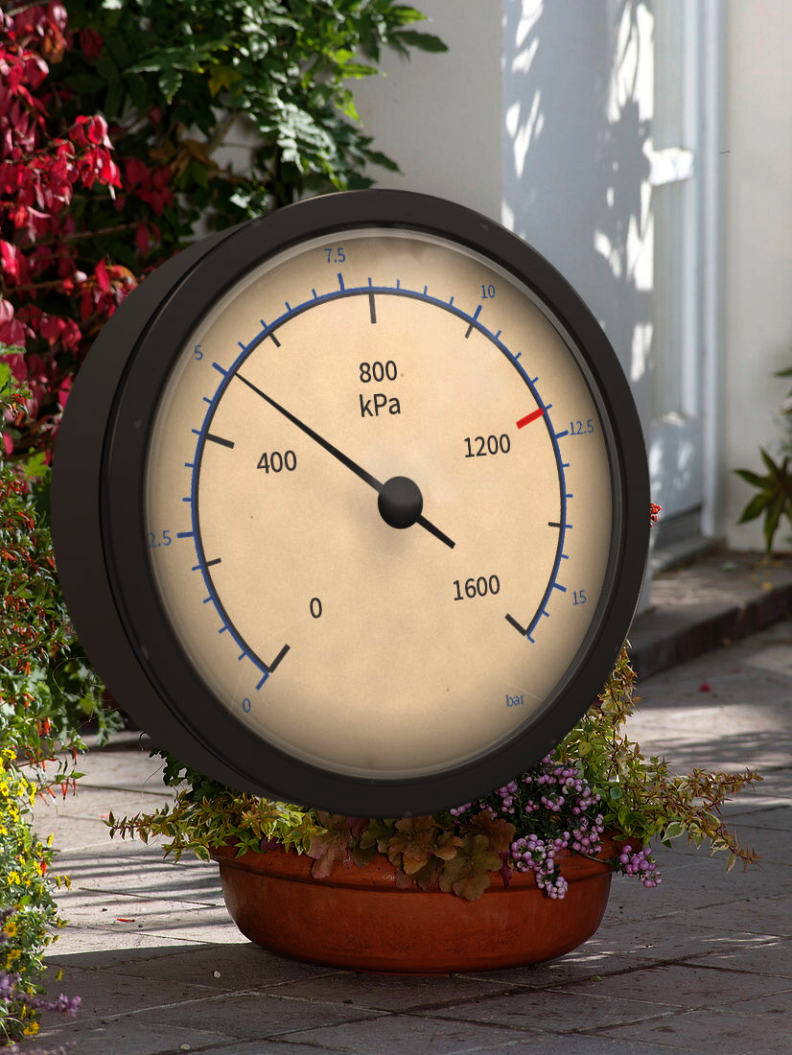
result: 500 kPa
